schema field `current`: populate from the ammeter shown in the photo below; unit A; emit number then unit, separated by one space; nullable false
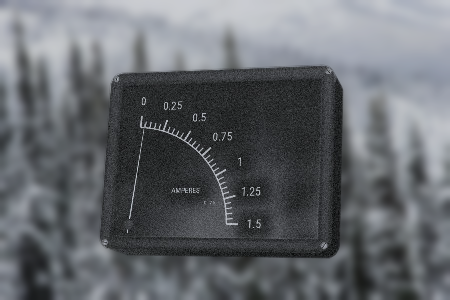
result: 0.05 A
